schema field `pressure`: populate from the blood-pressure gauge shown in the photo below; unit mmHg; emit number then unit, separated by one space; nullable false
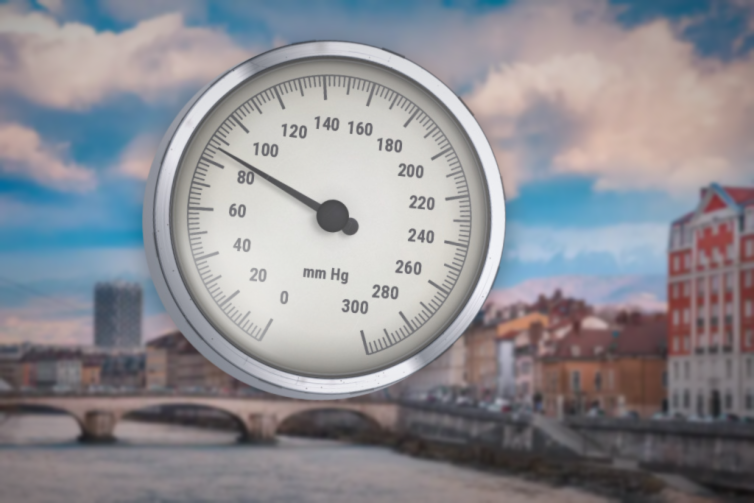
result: 86 mmHg
